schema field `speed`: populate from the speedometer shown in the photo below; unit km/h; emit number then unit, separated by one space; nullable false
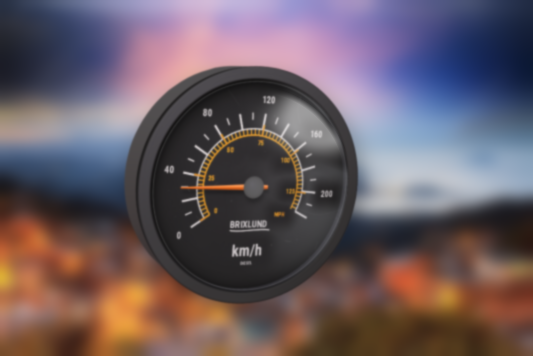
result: 30 km/h
